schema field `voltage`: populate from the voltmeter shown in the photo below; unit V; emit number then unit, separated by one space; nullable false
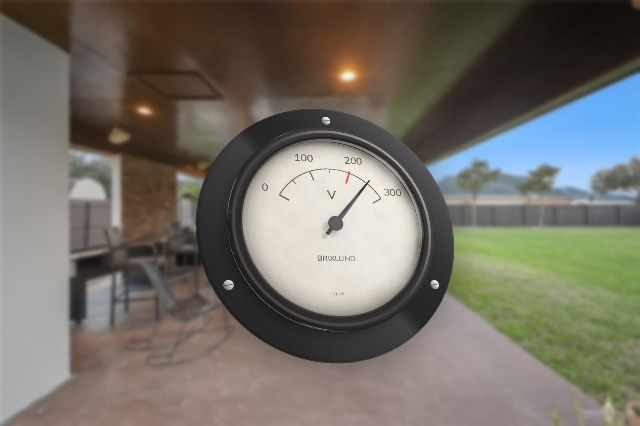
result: 250 V
